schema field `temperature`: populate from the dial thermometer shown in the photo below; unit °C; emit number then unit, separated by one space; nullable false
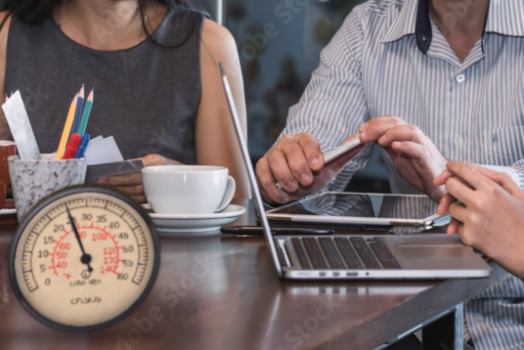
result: 25 °C
